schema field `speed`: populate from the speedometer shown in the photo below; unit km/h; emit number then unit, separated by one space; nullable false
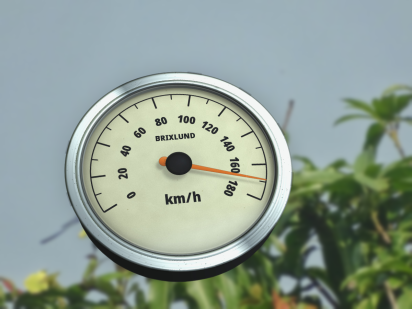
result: 170 km/h
